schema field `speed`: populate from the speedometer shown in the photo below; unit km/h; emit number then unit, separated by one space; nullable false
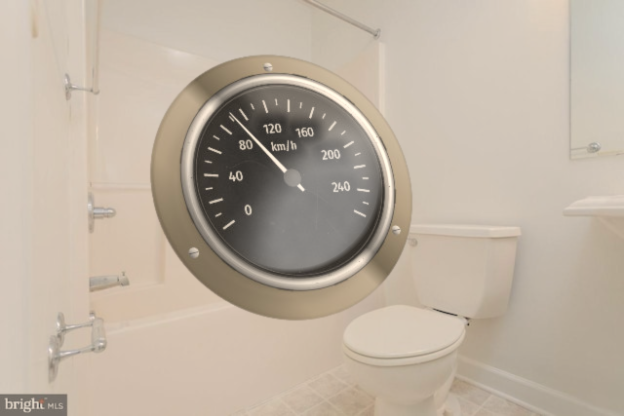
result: 90 km/h
